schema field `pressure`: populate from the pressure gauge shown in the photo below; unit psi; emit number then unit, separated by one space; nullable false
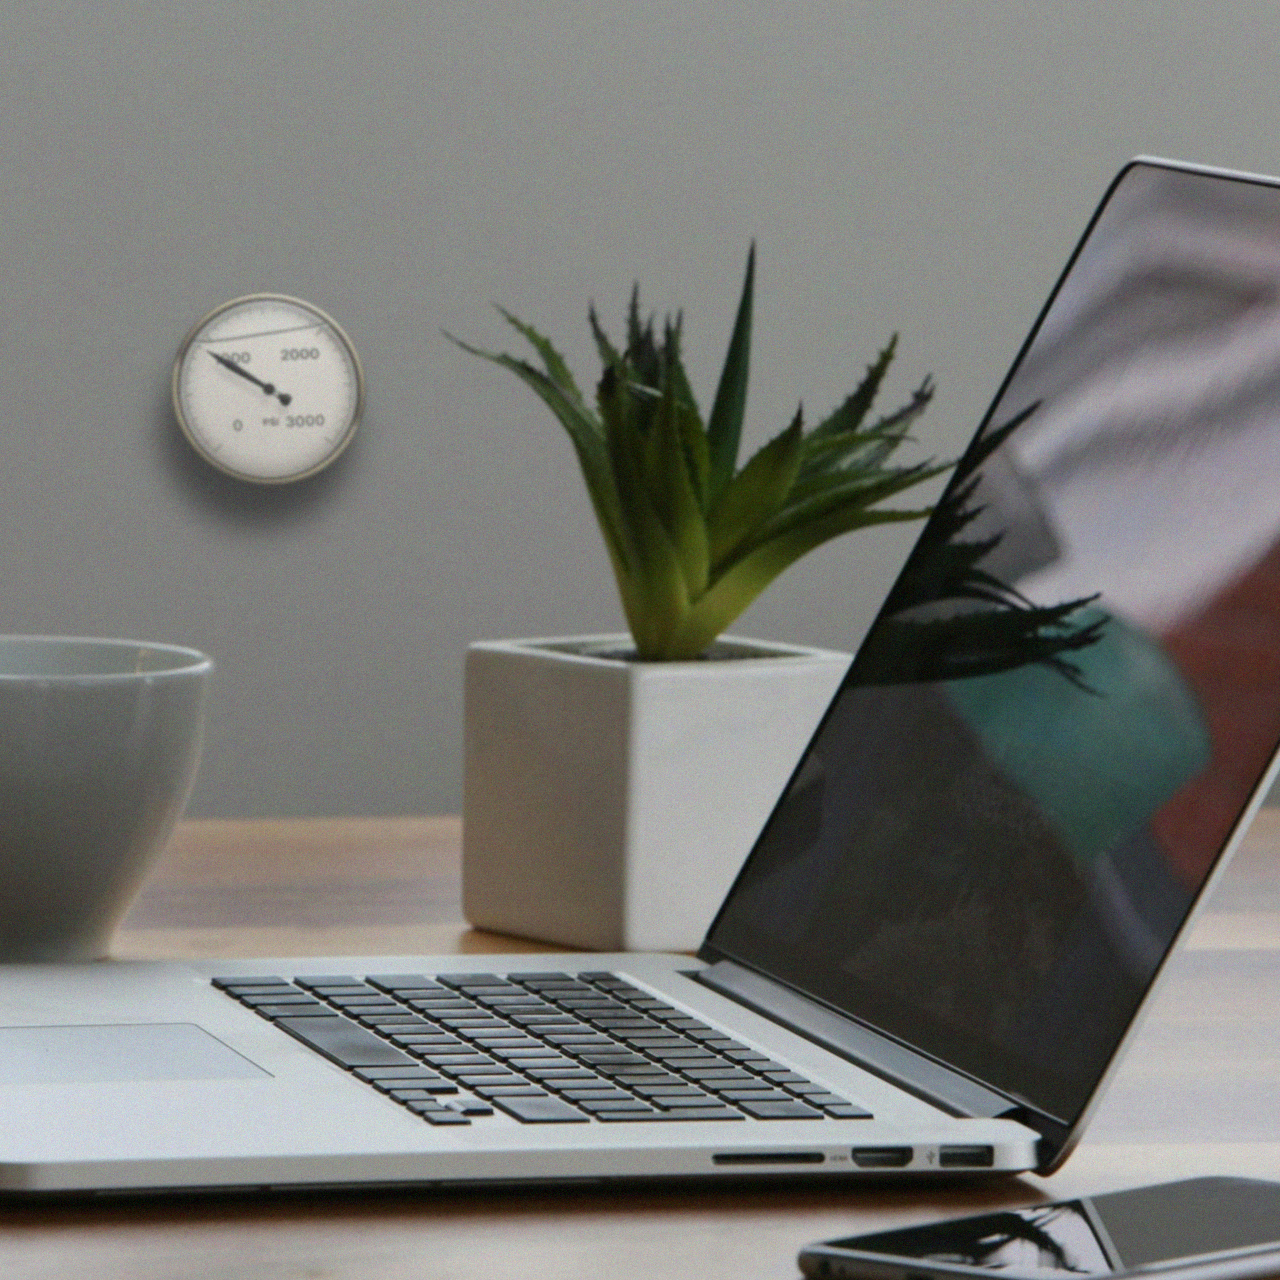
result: 900 psi
